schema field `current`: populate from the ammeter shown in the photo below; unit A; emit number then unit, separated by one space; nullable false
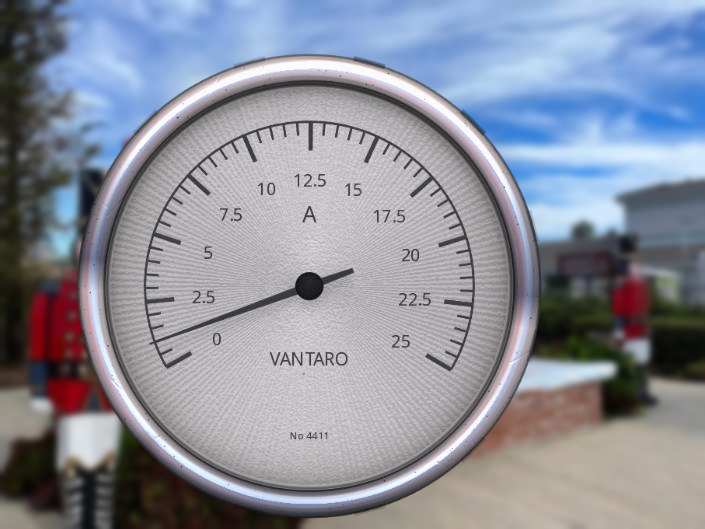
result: 1 A
